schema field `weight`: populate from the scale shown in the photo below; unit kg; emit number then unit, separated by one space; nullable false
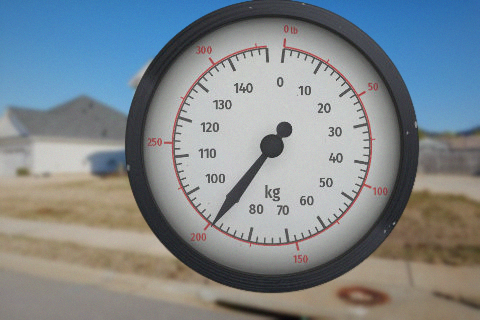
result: 90 kg
